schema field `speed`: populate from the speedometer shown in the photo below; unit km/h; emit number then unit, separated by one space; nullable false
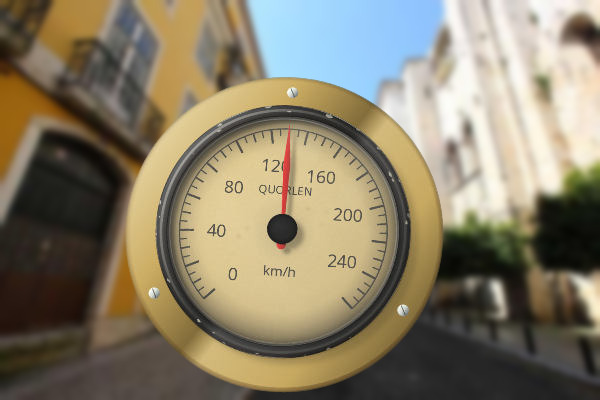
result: 130 km/h
